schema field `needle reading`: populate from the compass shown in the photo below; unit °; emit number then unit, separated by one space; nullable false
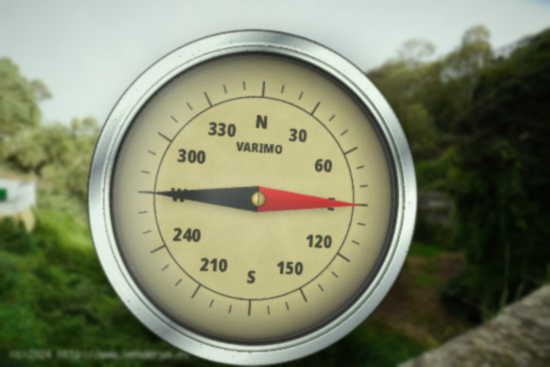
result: 90 °
